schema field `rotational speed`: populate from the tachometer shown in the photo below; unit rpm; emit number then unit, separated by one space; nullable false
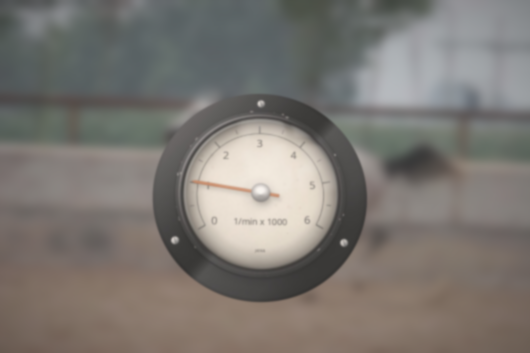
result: 1000 rpm
